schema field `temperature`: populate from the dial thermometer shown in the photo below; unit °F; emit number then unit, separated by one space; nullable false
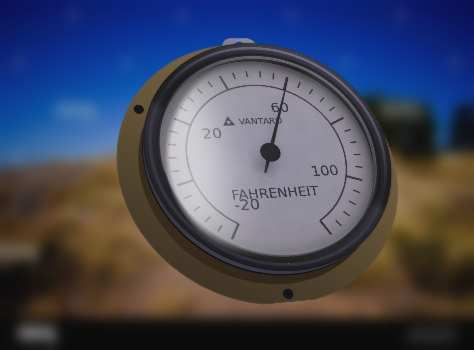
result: 60 °F
